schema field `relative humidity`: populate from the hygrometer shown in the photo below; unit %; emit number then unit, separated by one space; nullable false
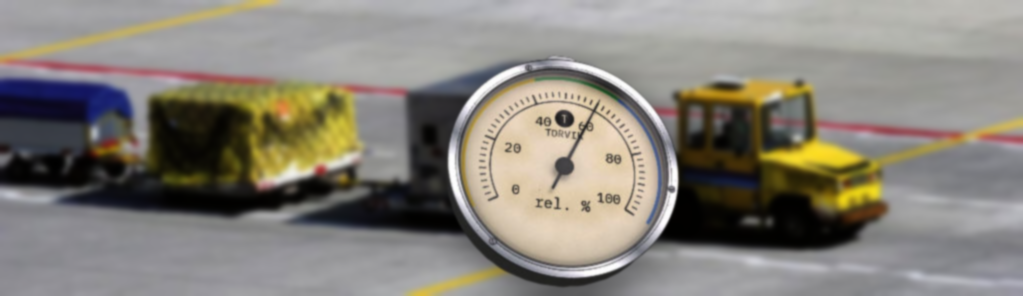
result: 60 %
